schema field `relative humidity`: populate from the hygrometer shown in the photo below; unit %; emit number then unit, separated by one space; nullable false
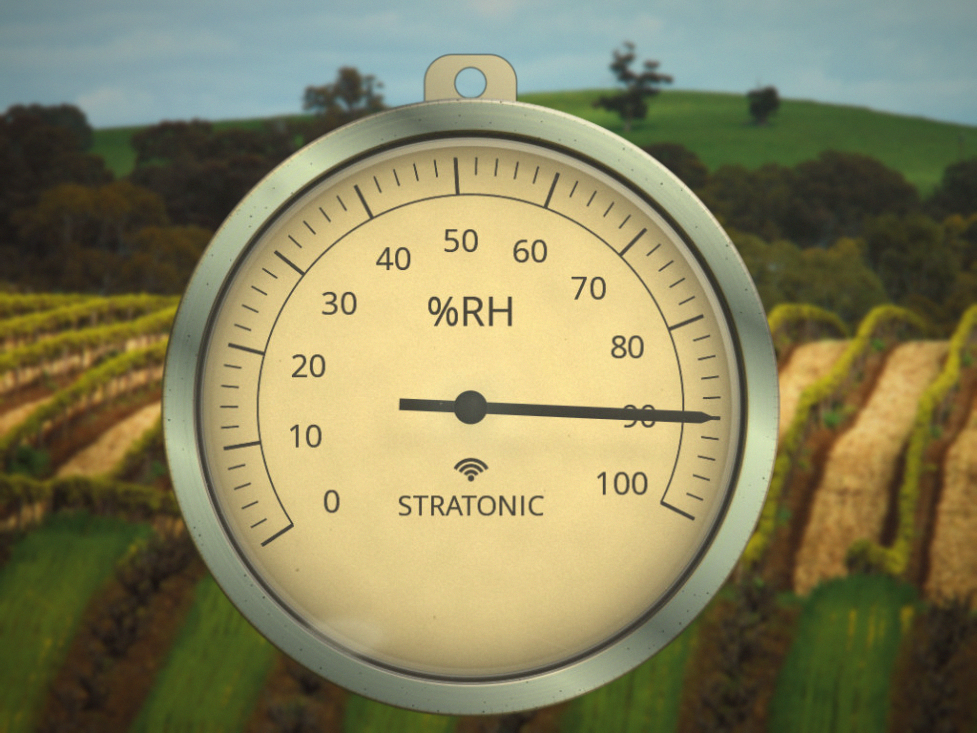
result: 90 %
